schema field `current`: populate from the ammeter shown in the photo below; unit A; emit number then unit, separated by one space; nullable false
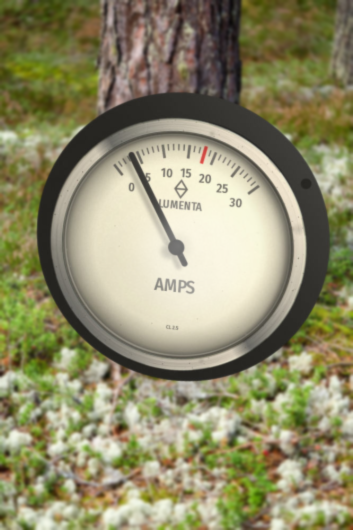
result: 4 A
